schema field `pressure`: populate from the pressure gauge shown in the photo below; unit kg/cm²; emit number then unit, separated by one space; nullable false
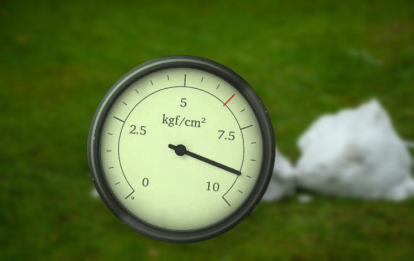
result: 9 kg/cm²
